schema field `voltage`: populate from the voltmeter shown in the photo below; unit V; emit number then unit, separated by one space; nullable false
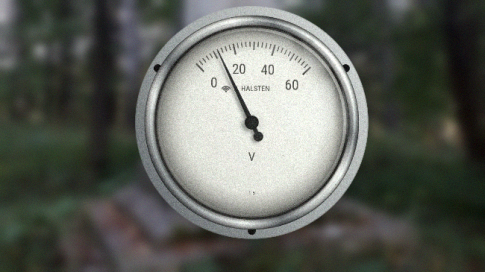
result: 12 V
